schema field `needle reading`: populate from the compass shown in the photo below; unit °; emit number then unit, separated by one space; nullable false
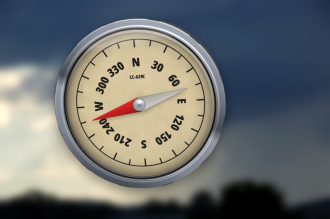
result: 255 °
